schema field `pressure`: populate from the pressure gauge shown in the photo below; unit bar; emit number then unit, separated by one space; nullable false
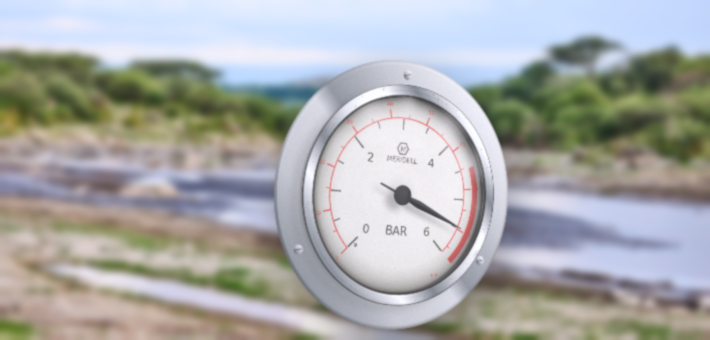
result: 5.5 bar
